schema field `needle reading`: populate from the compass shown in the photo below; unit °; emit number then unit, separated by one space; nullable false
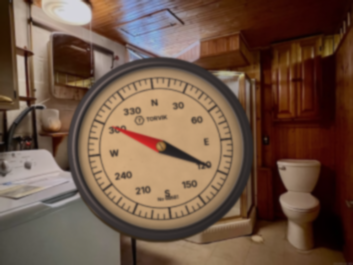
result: 300 °
